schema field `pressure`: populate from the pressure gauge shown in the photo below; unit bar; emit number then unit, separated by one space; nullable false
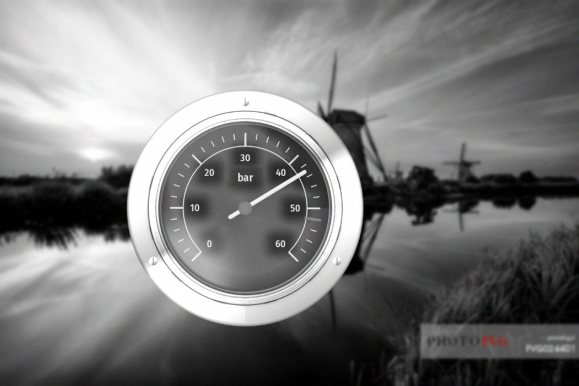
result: 43 bar
